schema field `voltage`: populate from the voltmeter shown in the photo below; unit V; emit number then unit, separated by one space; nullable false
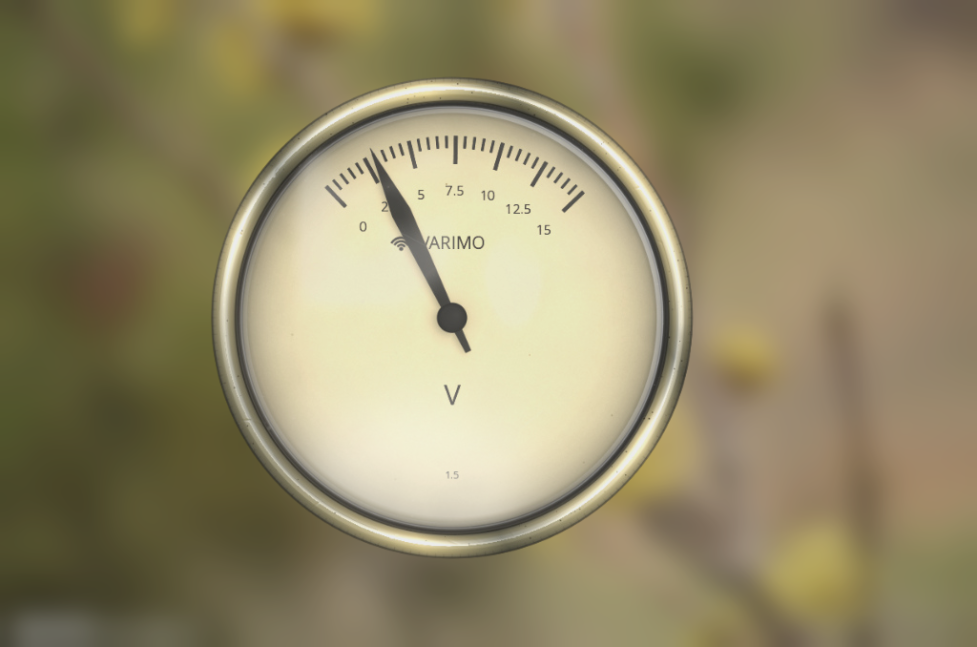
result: 3 V
